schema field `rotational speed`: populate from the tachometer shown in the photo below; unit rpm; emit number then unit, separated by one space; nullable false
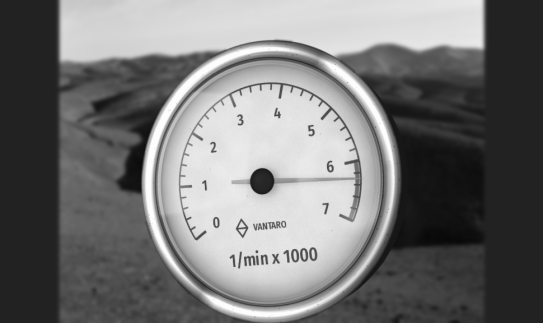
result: 6300 rpm
